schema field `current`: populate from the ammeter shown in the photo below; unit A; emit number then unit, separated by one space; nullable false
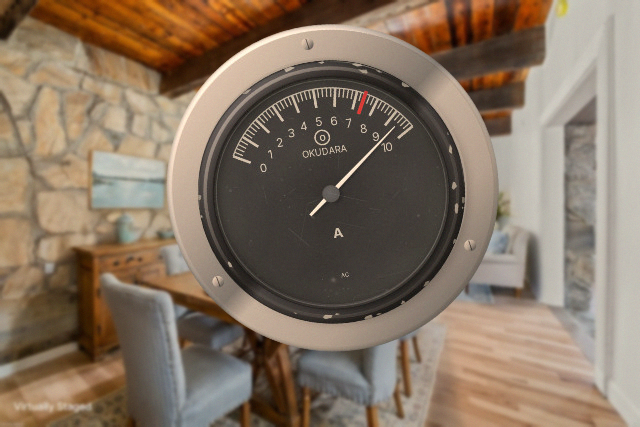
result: 9.4 A
